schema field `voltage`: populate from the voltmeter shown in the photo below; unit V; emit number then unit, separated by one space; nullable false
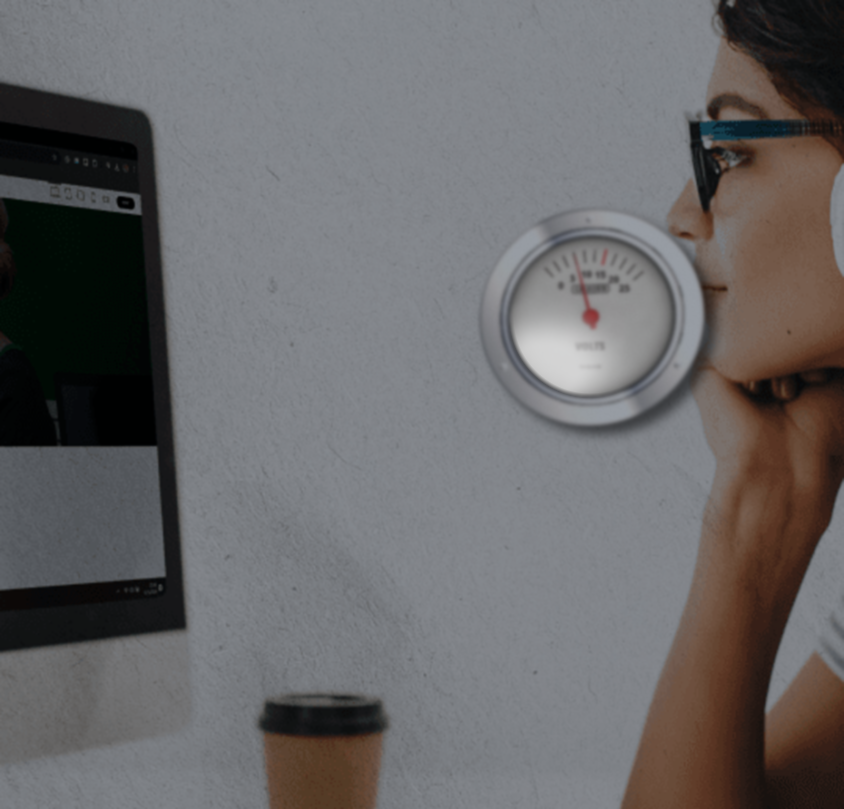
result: 7.5 V
